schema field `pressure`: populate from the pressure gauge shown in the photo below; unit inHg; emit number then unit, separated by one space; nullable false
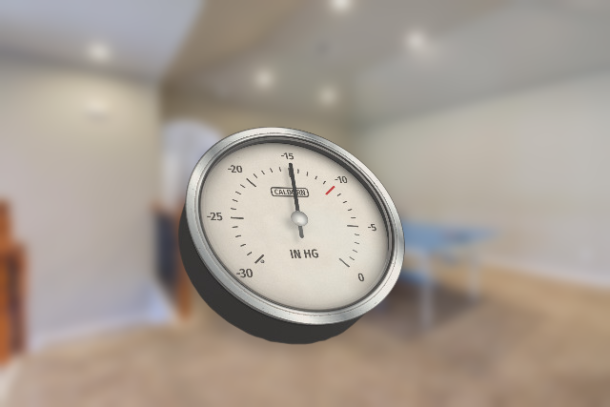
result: -15 inHg
